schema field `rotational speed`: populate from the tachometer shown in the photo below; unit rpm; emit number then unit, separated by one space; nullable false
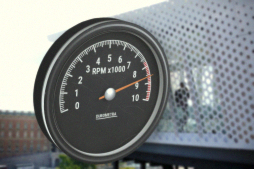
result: 8500 rpm
